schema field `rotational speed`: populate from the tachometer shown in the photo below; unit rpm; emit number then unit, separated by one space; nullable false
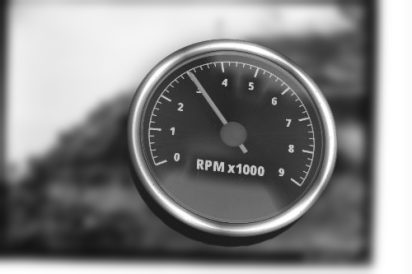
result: 3000 rpm
